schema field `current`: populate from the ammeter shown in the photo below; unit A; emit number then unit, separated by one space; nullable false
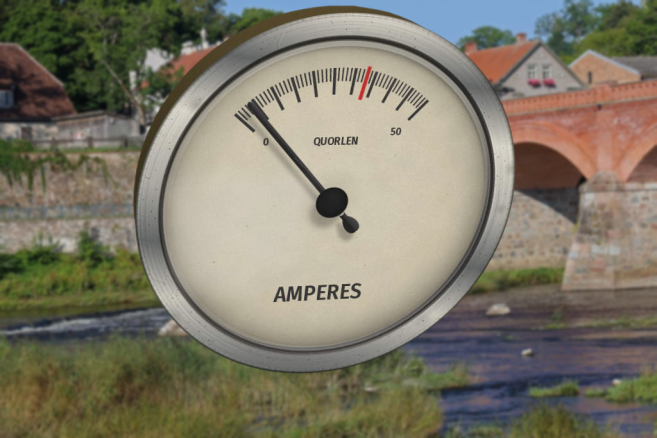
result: 4 A
